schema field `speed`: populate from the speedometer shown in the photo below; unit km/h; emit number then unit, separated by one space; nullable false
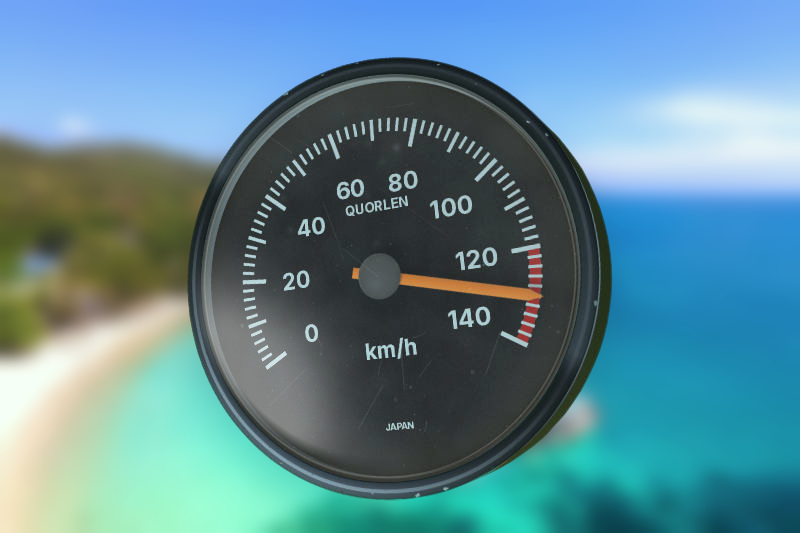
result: 130 km/h
